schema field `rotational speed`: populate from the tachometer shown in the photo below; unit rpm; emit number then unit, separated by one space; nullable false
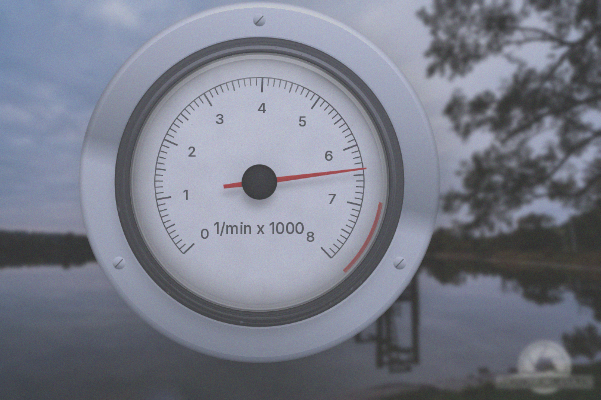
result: 6400 rpm
